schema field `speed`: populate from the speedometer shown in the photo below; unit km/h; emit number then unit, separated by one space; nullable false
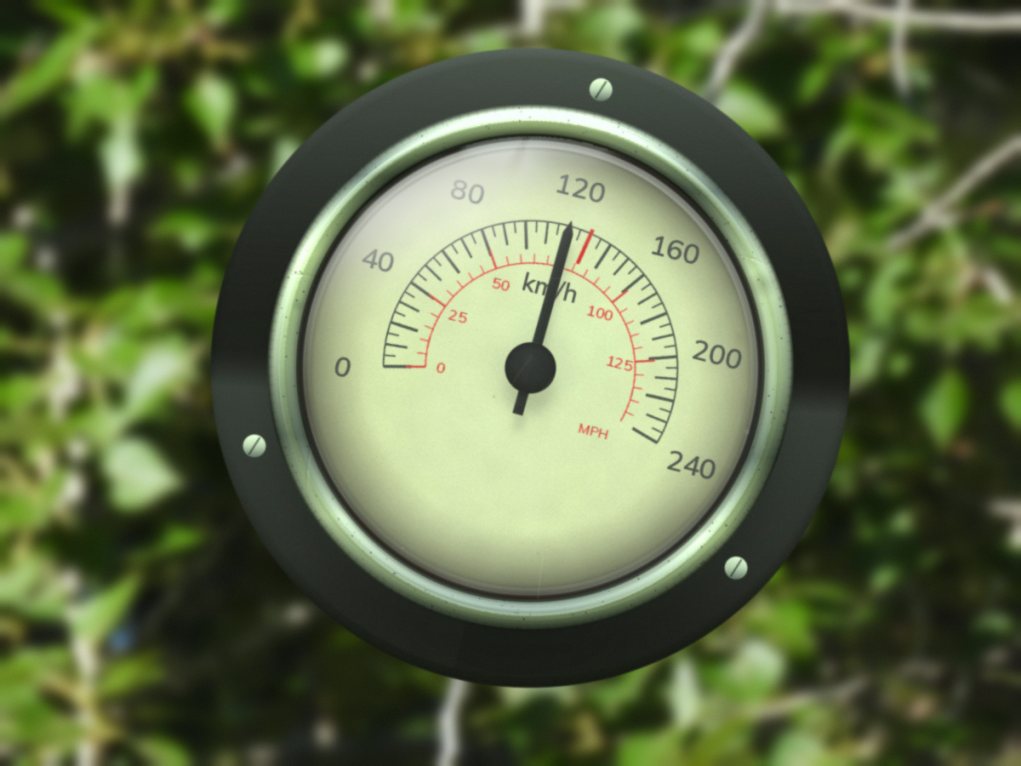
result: 120 km/h
